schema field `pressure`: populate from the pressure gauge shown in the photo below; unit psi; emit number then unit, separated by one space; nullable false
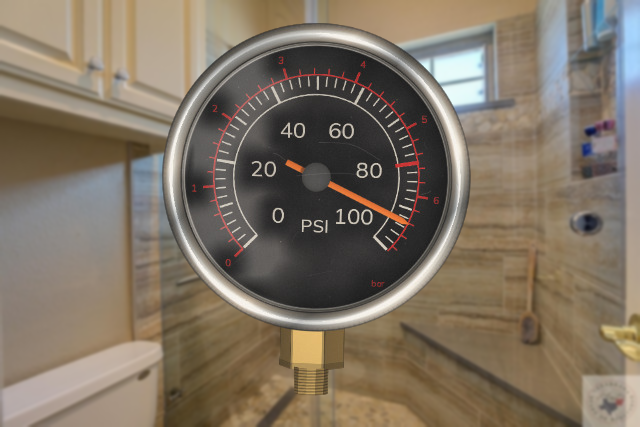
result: 93 psi
